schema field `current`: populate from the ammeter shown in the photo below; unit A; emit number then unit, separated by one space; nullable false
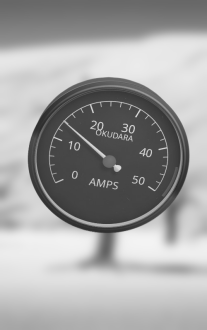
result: 14 A
